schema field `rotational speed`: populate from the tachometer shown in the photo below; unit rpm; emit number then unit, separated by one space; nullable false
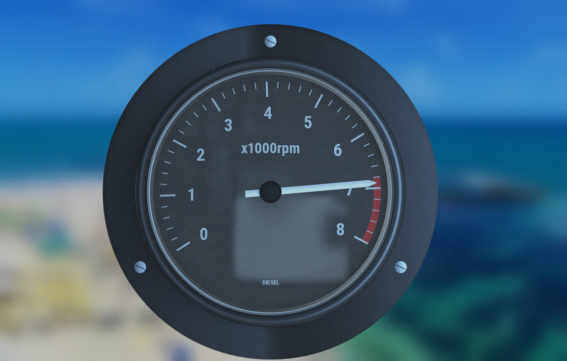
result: 6900 rpm
